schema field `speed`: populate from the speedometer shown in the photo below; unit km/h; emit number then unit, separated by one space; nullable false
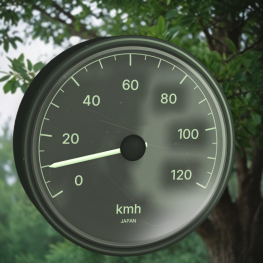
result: 10 km/h
